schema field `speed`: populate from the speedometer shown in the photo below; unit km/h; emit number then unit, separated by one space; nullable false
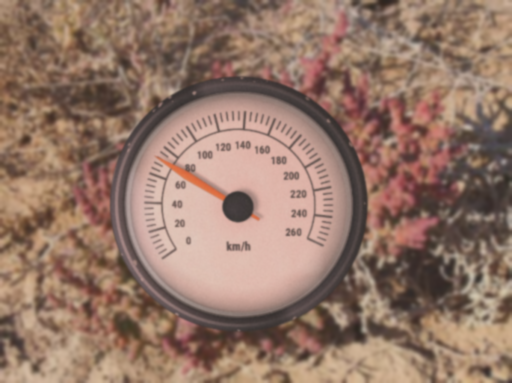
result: 72 km/h
